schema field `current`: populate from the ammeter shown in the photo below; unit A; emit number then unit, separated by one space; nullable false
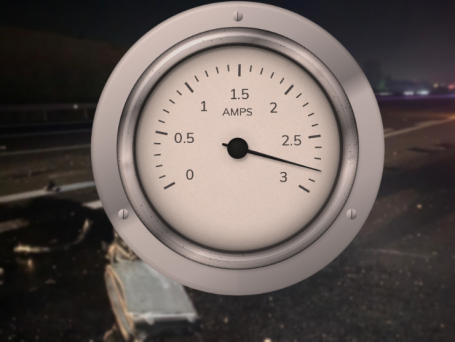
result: 2.8 A
